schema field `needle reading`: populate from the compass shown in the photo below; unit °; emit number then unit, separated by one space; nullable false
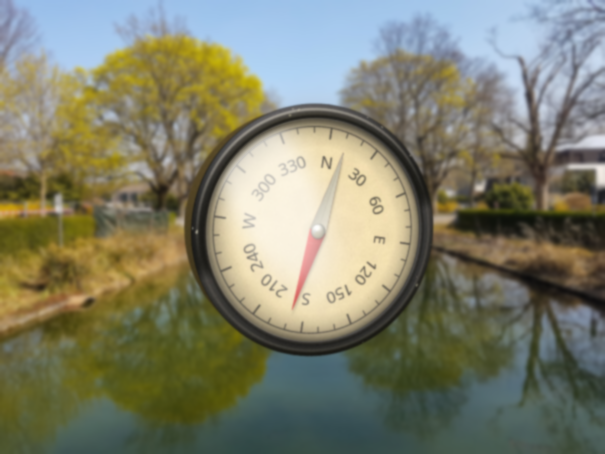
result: 190 °
